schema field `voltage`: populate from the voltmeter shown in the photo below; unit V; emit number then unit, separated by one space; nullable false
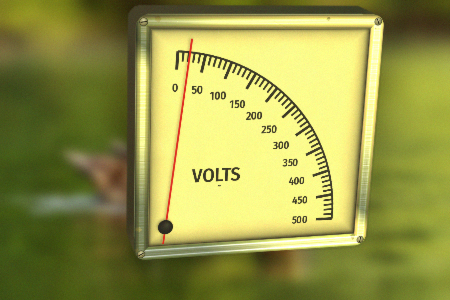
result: 20 V
